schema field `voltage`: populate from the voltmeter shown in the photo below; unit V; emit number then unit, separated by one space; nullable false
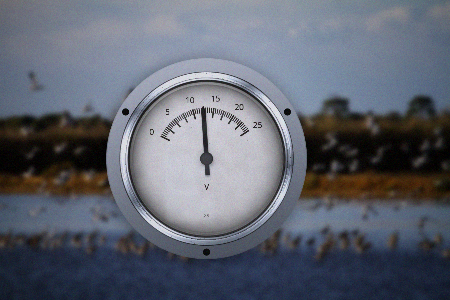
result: 12.5 V
